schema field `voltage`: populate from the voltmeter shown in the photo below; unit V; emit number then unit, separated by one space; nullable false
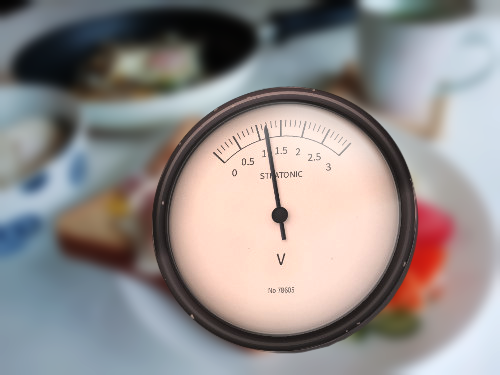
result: 1.2 V
